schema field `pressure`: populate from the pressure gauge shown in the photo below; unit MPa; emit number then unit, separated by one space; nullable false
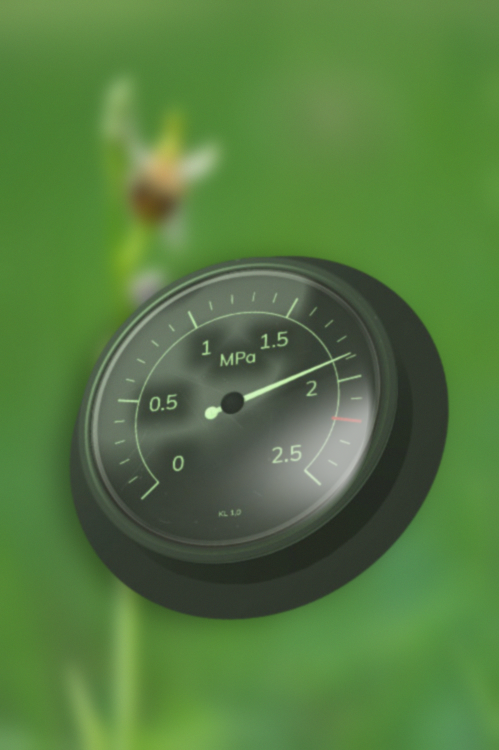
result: 1.9 MPa
